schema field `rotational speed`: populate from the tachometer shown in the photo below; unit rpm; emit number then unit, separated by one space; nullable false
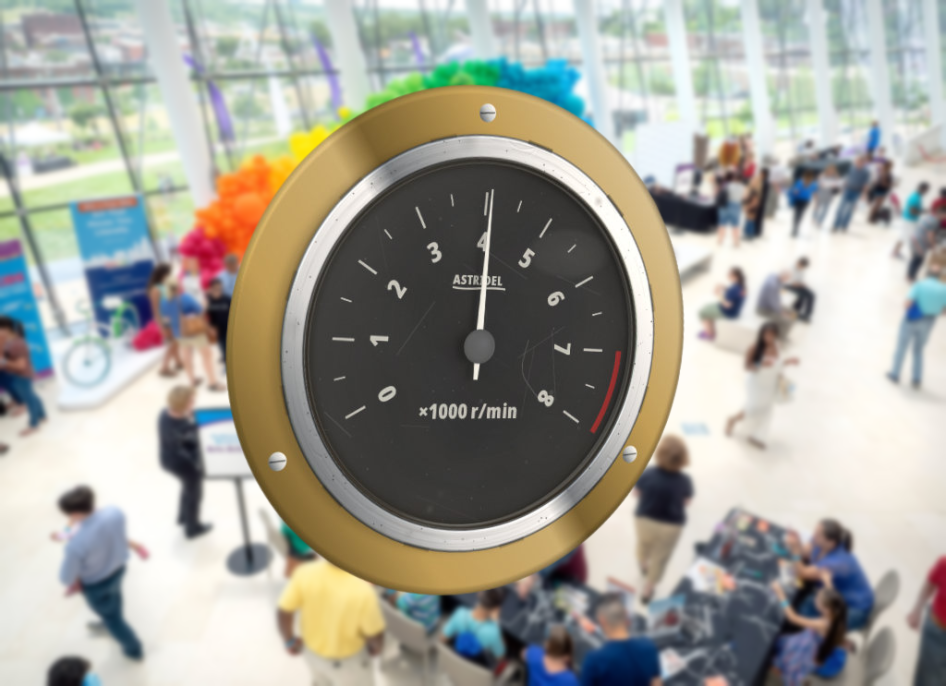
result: 4000 rpm
